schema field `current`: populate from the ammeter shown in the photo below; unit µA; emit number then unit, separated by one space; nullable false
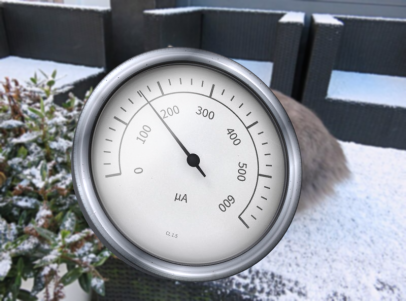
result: 160 µA
